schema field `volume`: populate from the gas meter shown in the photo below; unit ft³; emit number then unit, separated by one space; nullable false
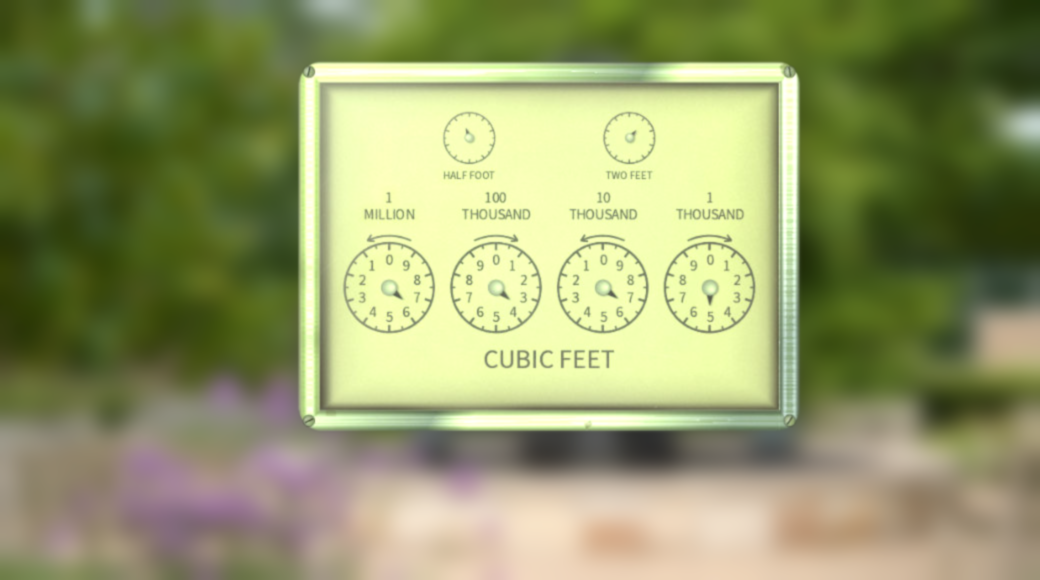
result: 636500 ft³
